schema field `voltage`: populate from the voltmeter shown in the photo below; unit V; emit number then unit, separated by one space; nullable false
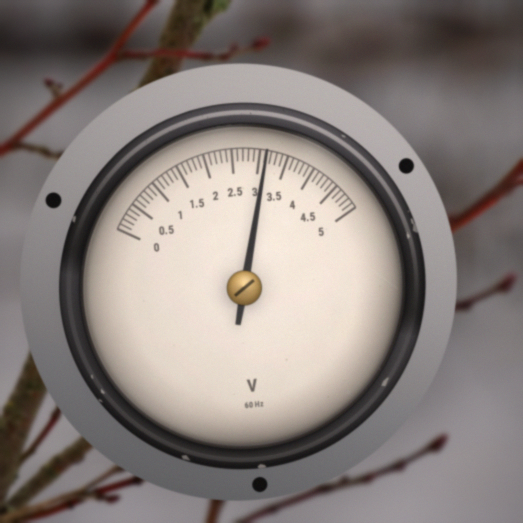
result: 3.1 V
